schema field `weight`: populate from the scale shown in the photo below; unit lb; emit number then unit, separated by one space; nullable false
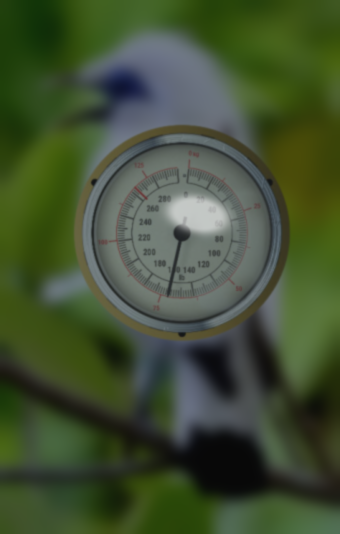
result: 160 lb
